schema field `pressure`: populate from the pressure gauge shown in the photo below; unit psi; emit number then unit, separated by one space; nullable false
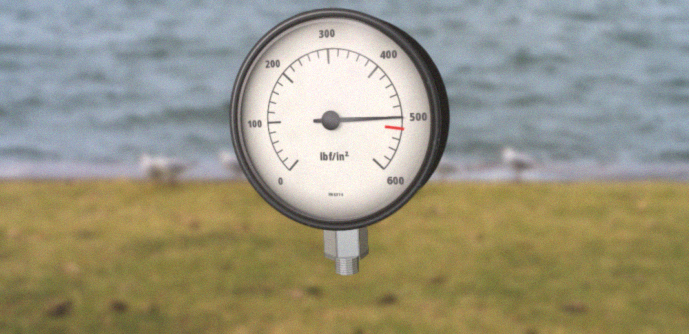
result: 500 psi
